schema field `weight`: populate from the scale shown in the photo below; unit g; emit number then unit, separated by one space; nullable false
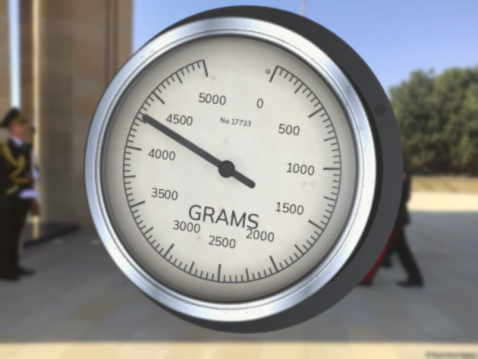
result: 4300 g
